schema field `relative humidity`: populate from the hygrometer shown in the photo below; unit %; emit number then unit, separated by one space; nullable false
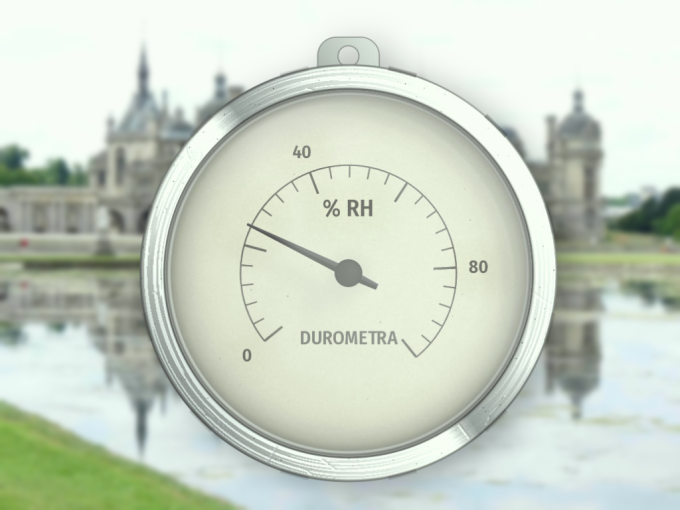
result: 24 %
